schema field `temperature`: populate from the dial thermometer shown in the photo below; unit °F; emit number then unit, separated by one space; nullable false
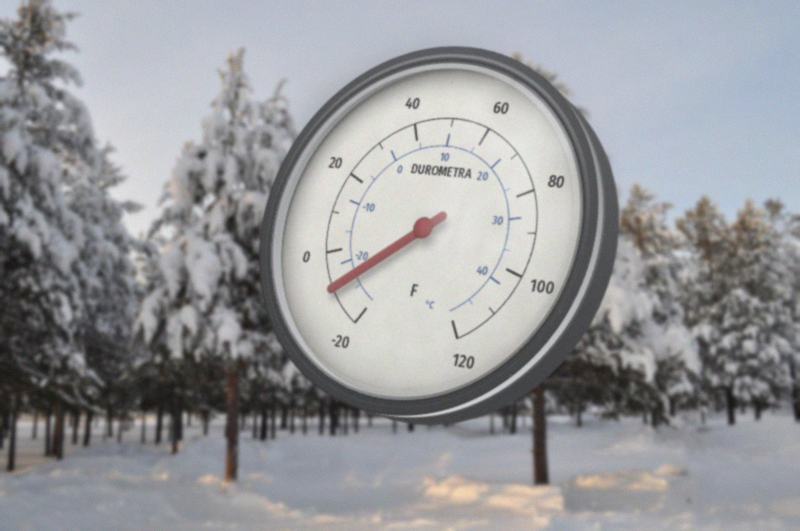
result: -10 °F
